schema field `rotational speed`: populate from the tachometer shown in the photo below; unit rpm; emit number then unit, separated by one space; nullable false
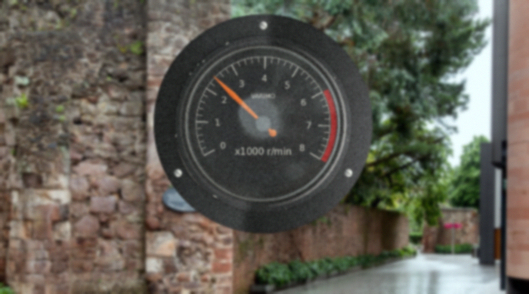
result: 2400 rpm
